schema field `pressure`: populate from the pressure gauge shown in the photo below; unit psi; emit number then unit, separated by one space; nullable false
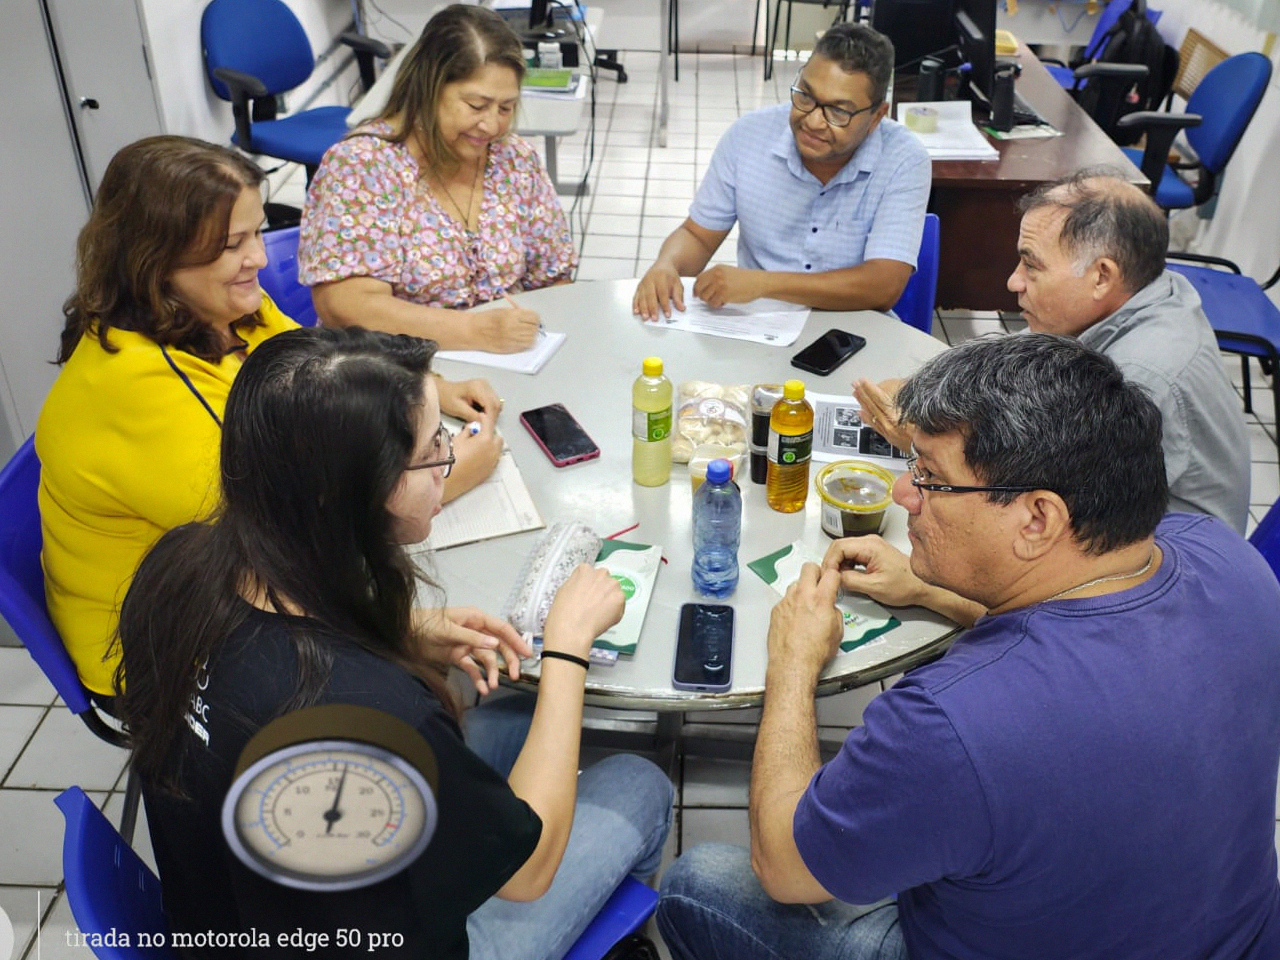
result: 16 psi
